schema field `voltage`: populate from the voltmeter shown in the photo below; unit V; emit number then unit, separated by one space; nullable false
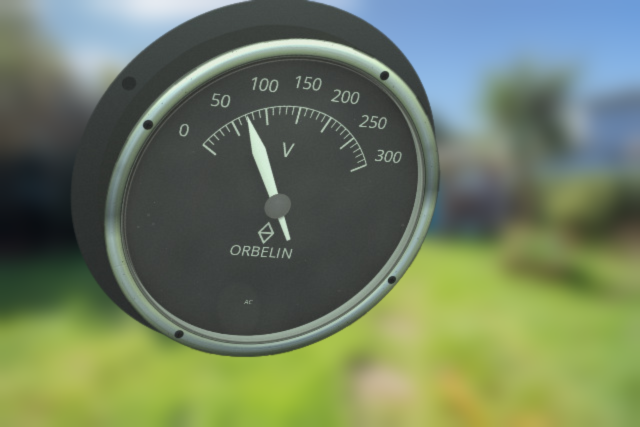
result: 70 V
